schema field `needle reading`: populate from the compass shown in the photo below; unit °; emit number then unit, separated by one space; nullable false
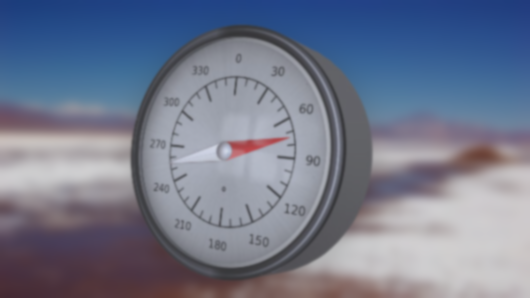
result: 75 °
